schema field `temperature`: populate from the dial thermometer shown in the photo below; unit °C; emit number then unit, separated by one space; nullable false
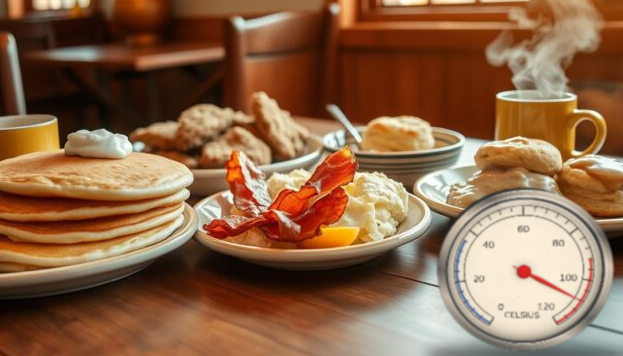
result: 108 °C
